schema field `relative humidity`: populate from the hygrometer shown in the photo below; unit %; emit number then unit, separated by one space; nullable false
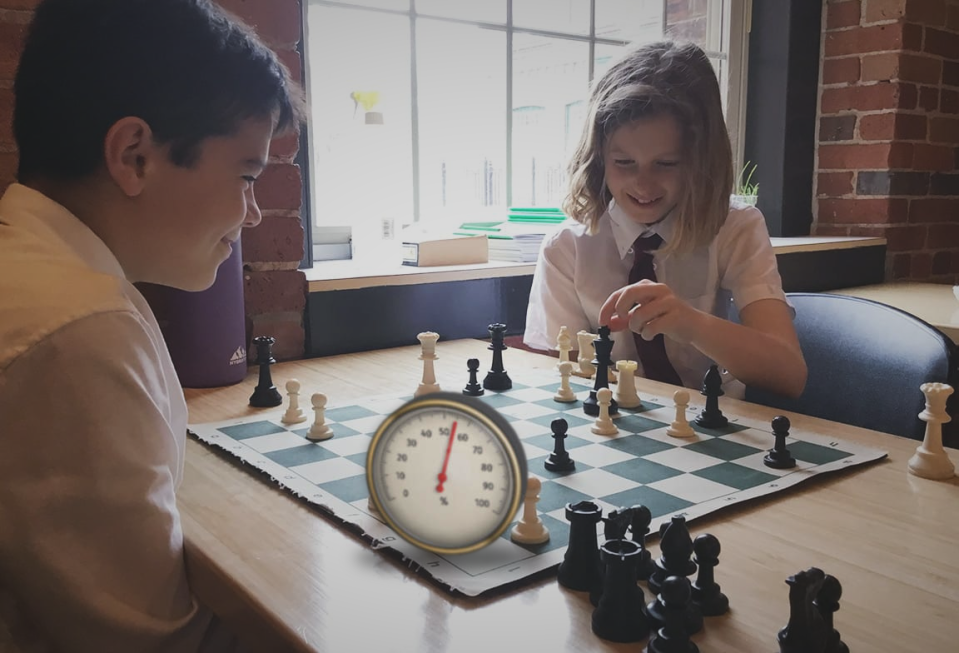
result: 55 %
